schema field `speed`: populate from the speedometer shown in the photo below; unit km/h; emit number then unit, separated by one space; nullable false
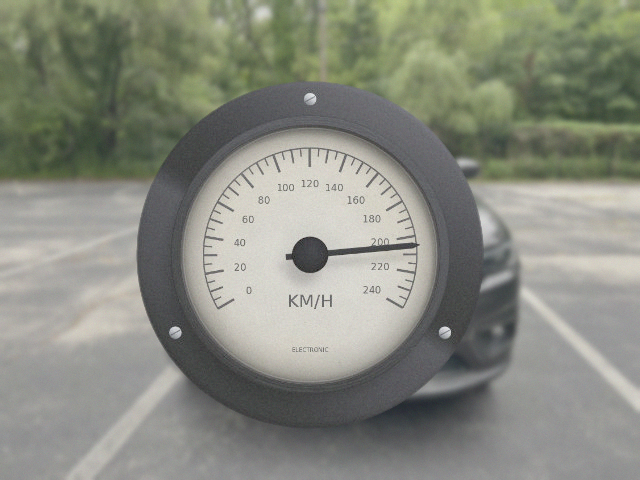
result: 205 km/h
